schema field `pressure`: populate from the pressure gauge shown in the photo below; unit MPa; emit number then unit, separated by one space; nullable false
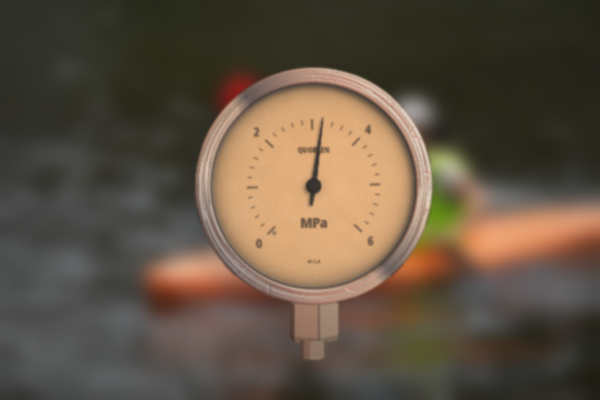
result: 3.2 MPa
